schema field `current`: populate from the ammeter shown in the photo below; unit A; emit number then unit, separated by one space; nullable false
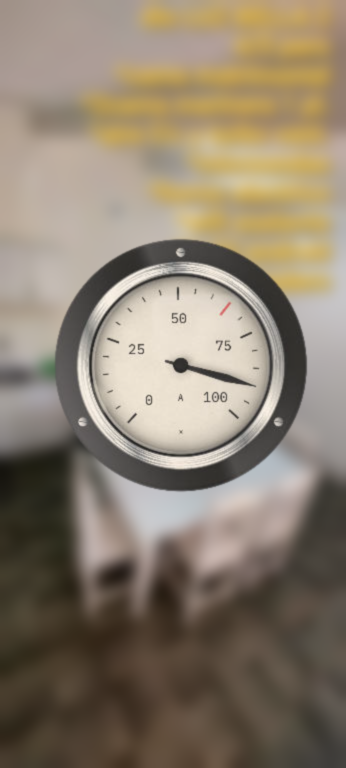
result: 90 A
